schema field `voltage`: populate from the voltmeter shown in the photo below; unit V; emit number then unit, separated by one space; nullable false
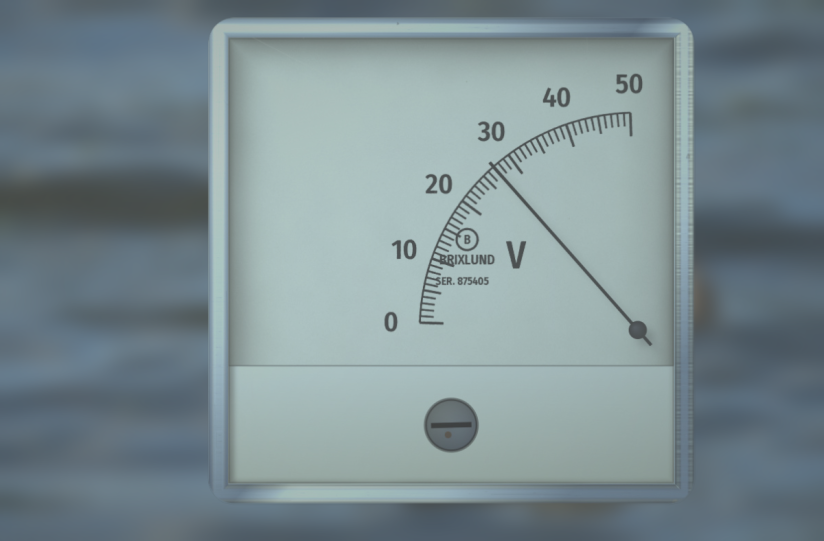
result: 27 V
